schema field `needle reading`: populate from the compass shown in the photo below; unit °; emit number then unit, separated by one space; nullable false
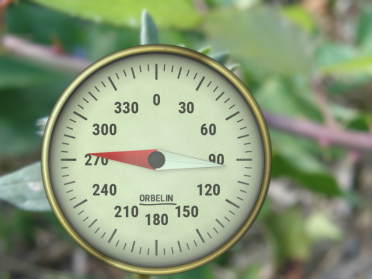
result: 275 °
